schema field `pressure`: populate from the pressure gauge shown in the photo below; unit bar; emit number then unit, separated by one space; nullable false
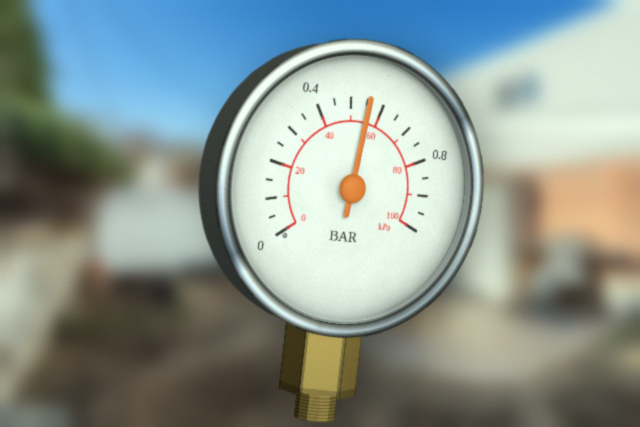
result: 0.55 bar
